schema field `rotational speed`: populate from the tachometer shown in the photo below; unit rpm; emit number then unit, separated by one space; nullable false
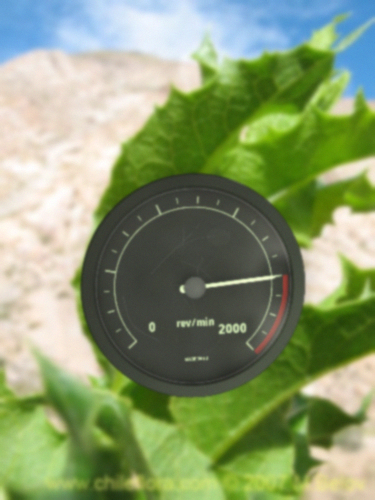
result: 1600 rpm
